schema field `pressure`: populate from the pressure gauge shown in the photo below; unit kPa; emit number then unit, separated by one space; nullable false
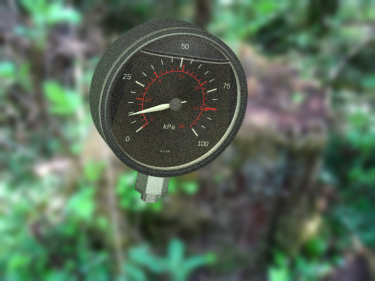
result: 10 kPa
